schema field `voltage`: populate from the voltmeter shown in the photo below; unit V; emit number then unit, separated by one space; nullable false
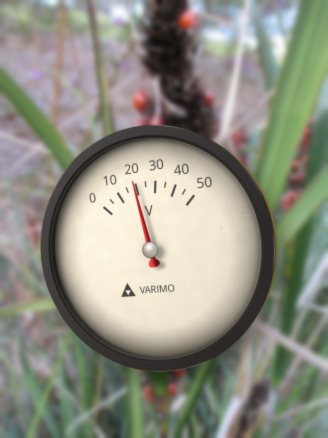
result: 20 V
